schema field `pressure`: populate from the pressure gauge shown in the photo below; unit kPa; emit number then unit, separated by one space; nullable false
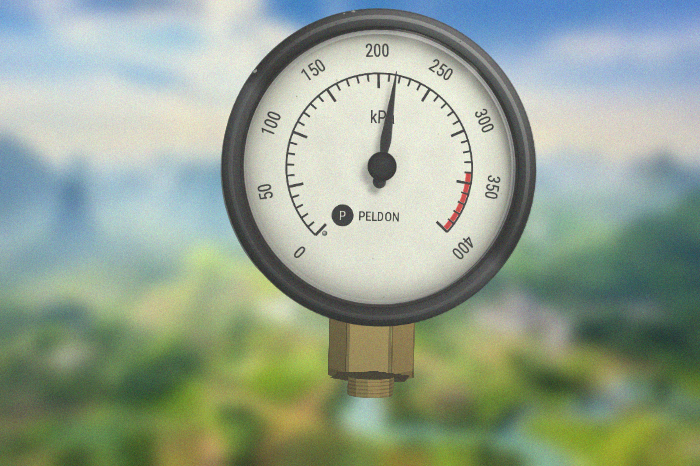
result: 215 kPa
